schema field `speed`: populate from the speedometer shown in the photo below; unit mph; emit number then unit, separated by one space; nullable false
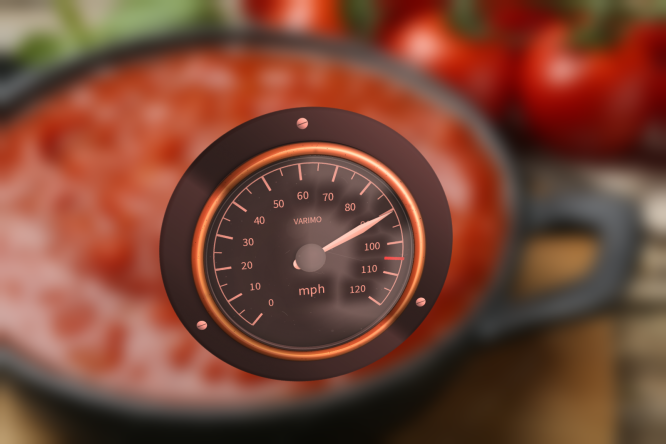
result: 90 mph
